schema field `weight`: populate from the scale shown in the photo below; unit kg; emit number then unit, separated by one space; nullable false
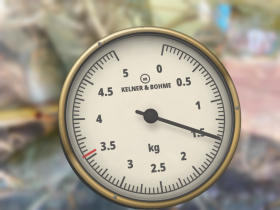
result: 1.5 kg
